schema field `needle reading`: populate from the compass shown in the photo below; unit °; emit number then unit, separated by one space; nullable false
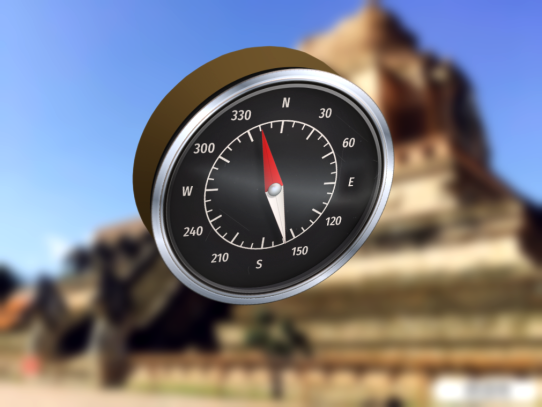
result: 340 °
